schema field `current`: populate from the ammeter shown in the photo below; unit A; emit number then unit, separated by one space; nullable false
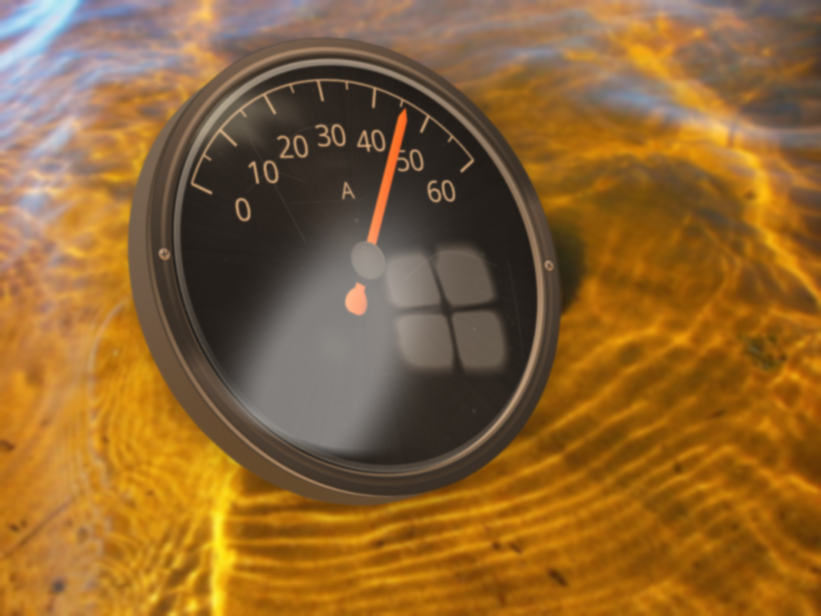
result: 45 A
